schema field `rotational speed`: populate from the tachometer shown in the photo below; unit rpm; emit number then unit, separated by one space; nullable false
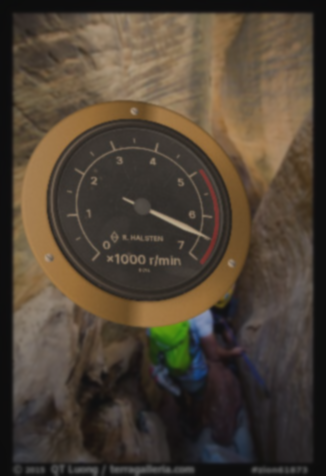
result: 6500 rpm
